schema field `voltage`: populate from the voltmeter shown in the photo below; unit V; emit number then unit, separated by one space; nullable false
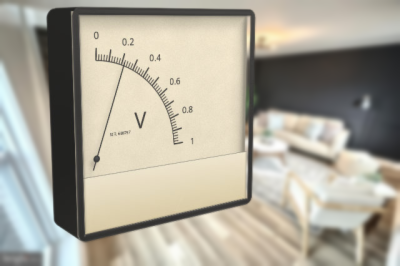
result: 0.2 V
